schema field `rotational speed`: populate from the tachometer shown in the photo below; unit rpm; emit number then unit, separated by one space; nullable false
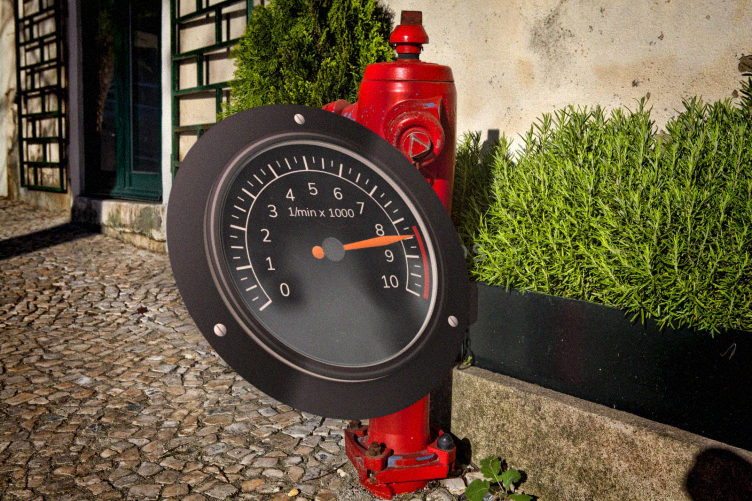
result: 8500 rpm
